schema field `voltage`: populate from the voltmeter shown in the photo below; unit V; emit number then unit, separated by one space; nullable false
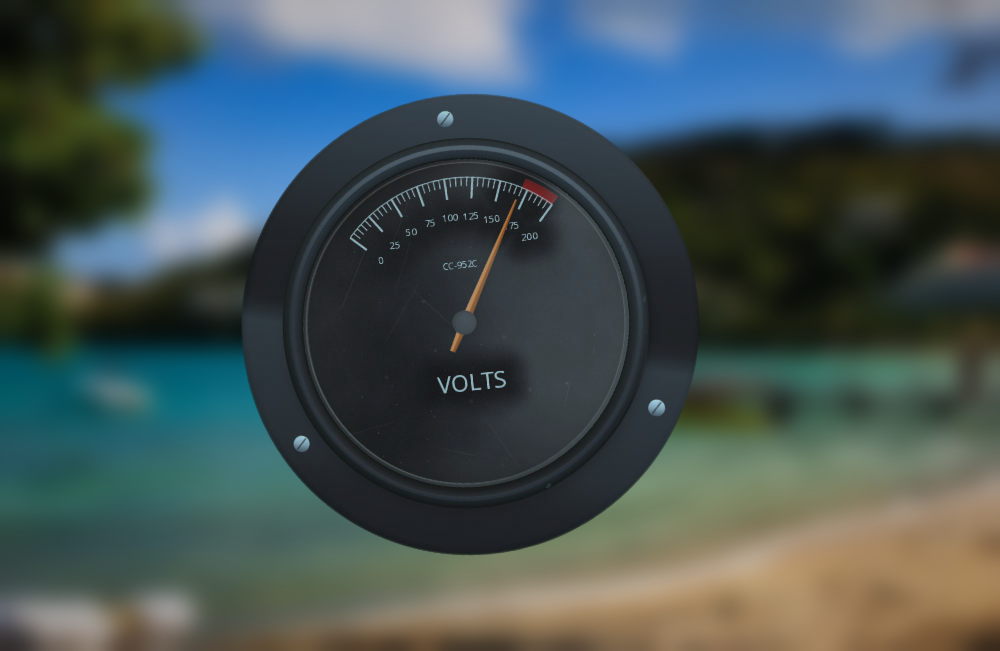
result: 170 V
